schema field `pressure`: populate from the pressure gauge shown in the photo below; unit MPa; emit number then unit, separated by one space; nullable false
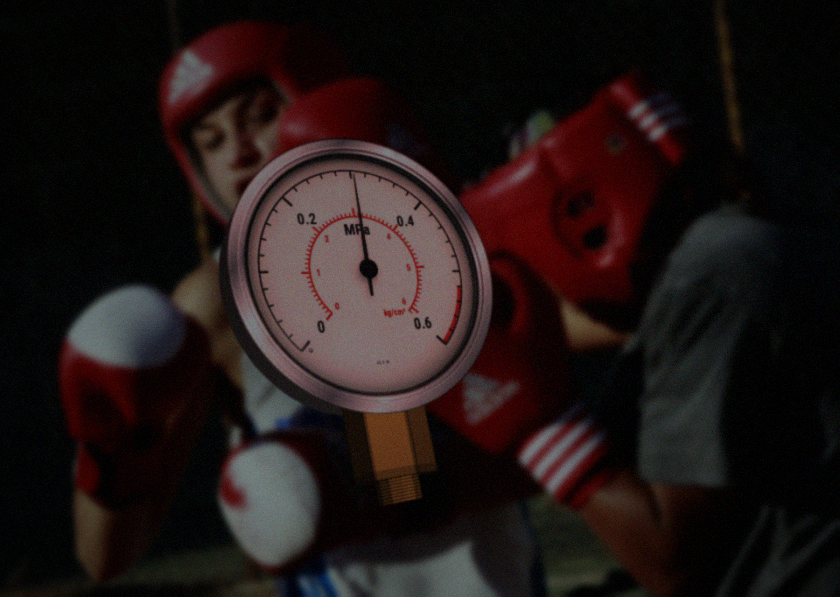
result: 0.3 MPa
